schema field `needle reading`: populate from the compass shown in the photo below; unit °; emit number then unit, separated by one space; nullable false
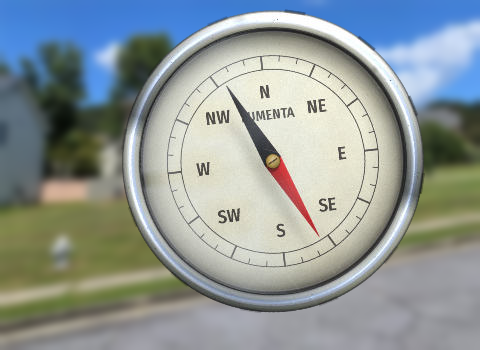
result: 155 °
